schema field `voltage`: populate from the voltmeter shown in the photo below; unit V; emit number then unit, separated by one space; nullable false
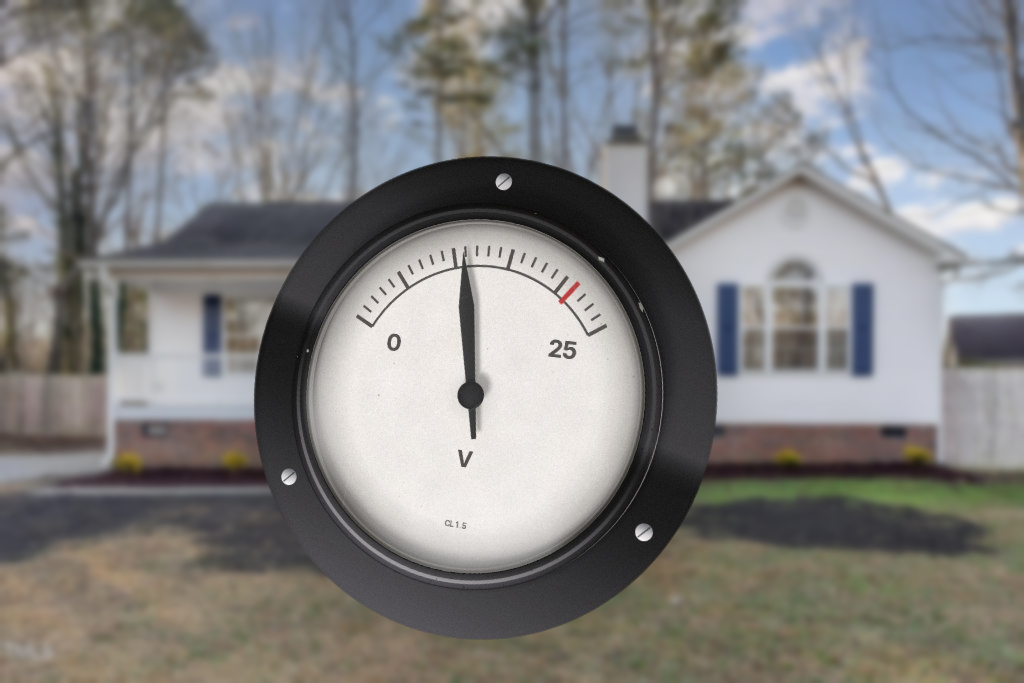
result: 11 V
